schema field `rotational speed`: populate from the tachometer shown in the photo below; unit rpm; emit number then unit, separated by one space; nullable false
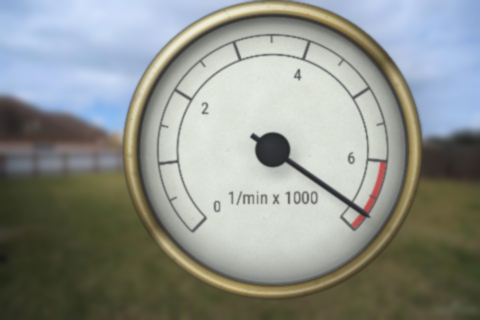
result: 6750 rpm
